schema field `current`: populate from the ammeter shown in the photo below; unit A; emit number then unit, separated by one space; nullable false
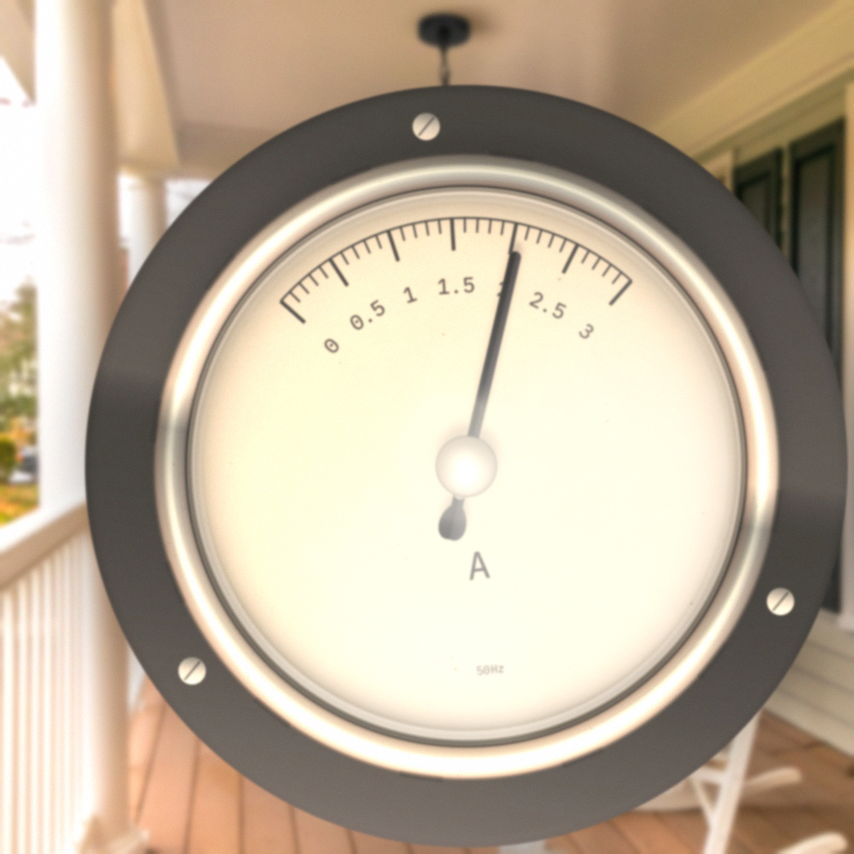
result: 2.05 A
